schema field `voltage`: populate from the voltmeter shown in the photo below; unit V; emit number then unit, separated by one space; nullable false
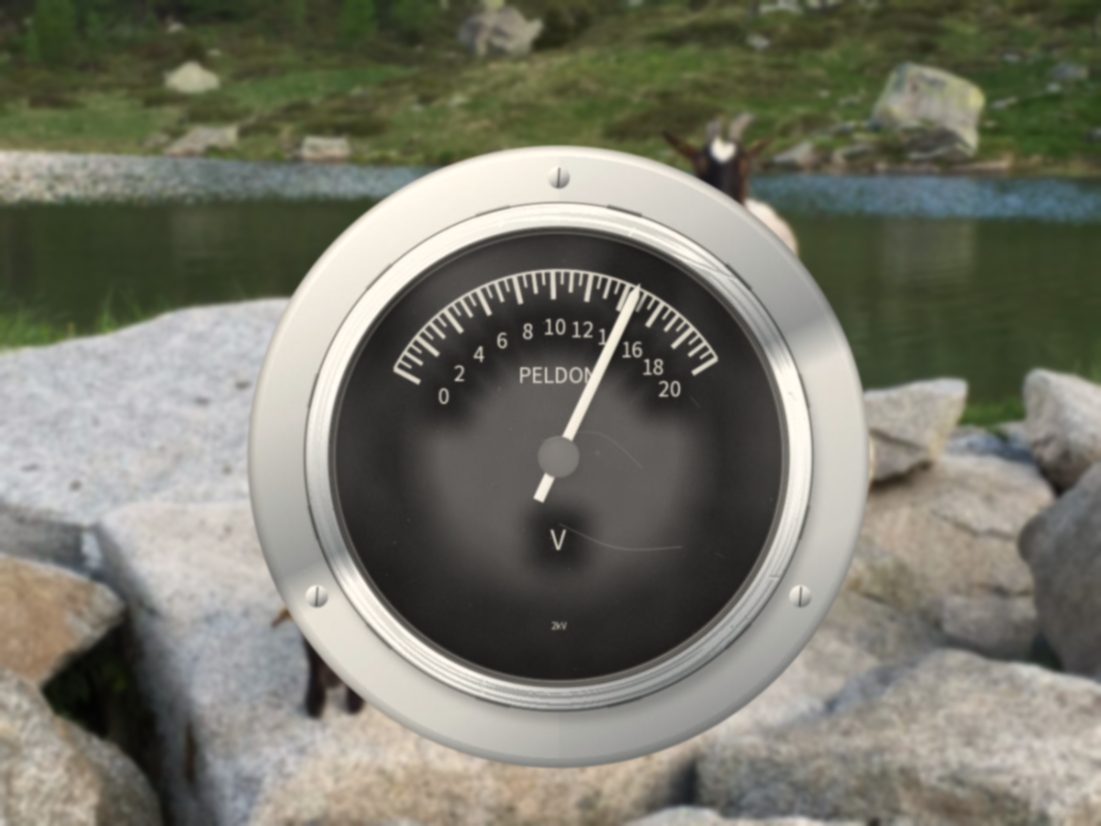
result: 14.5 V
